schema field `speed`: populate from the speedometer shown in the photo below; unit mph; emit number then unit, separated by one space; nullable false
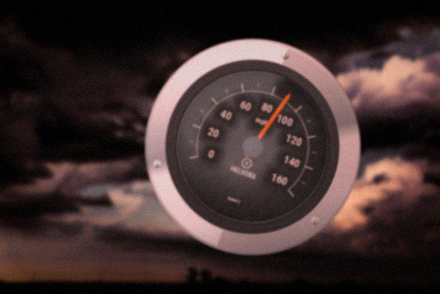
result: 90 mph
